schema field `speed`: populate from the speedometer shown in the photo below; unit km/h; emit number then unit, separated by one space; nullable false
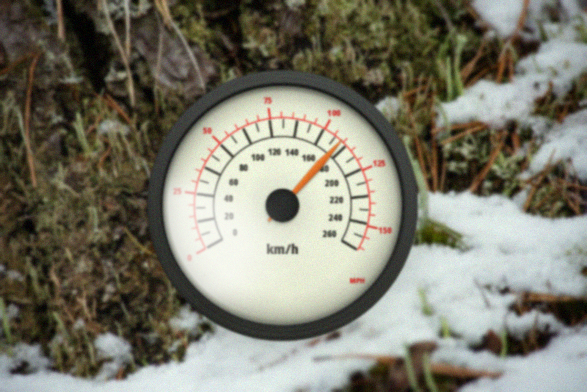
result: 175 km/h
